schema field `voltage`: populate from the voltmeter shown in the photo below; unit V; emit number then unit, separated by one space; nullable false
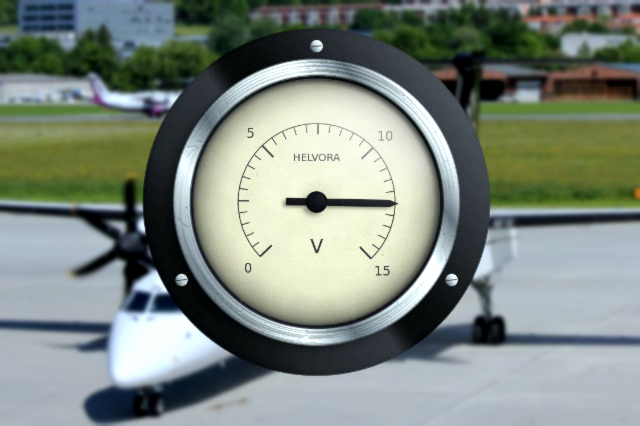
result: 12.5 V
